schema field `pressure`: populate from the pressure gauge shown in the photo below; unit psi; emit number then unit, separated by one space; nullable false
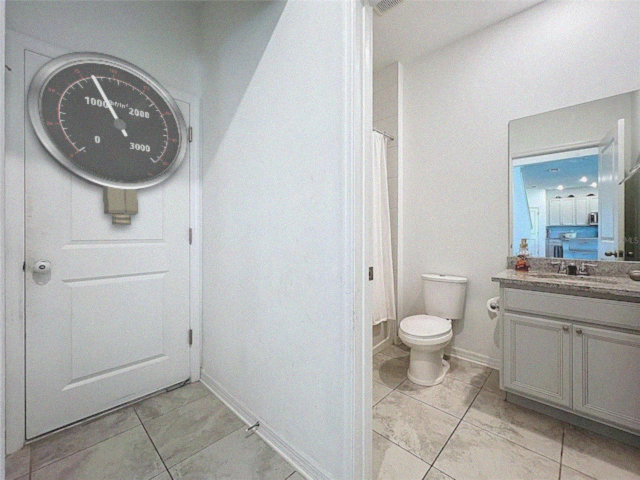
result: 1200 psi
